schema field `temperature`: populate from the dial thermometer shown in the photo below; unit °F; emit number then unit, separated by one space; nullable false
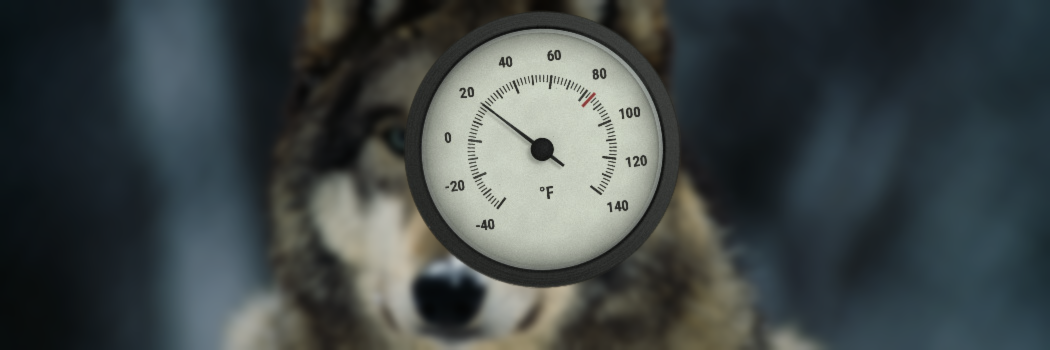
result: 20 °F
